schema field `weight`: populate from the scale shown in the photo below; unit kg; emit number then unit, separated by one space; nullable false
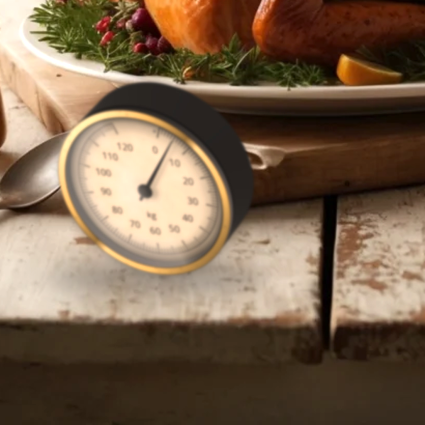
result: 5 kg
